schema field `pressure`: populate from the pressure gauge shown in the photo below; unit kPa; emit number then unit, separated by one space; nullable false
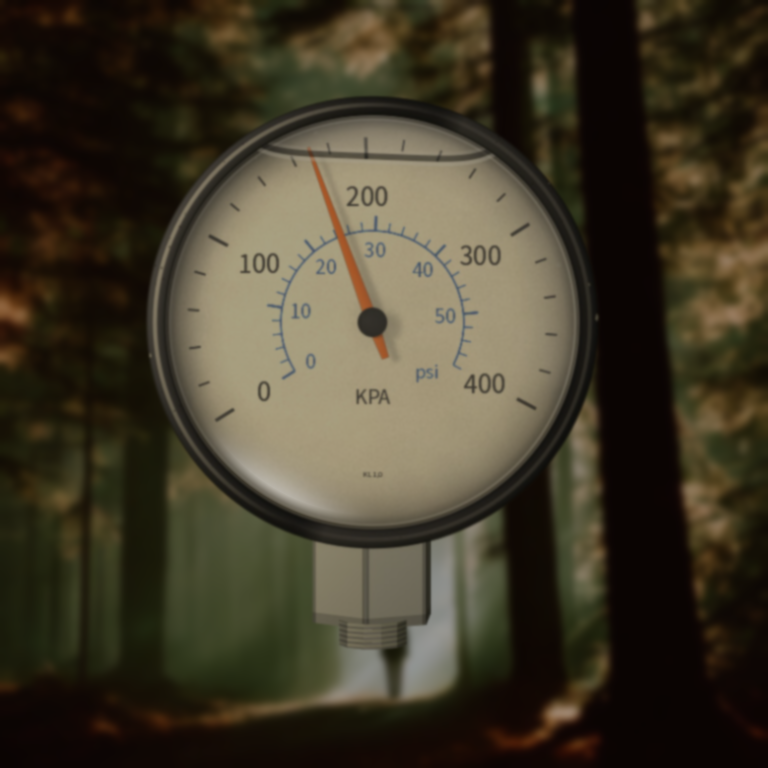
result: 170 kPa
